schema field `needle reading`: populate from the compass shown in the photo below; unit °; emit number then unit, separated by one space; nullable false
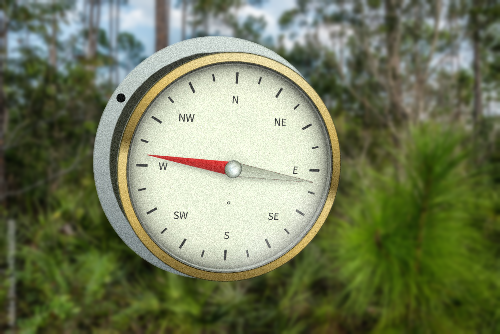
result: 277.5 °
